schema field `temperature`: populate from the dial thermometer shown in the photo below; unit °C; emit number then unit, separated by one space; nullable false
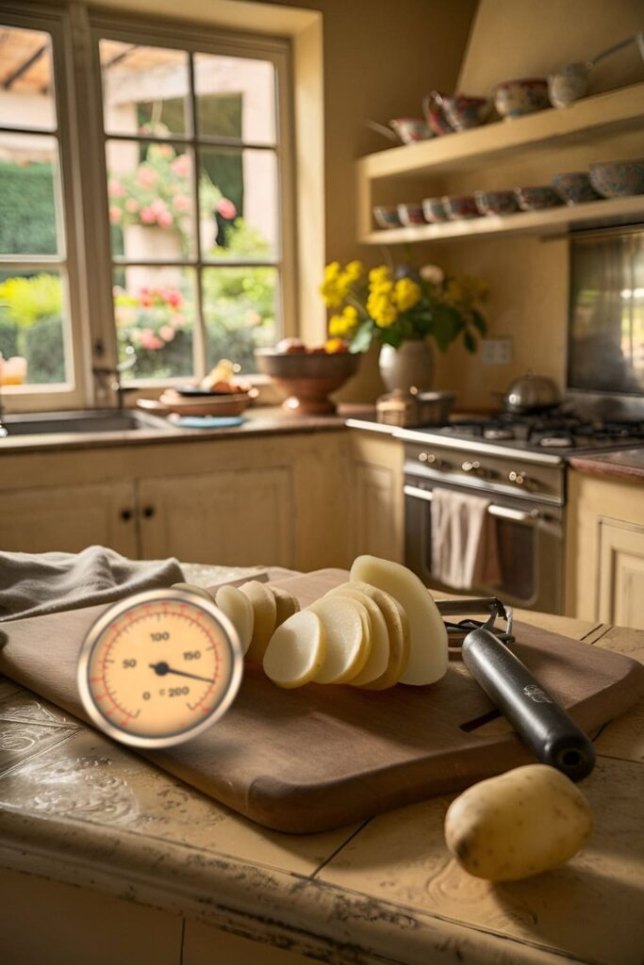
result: 175 °C
